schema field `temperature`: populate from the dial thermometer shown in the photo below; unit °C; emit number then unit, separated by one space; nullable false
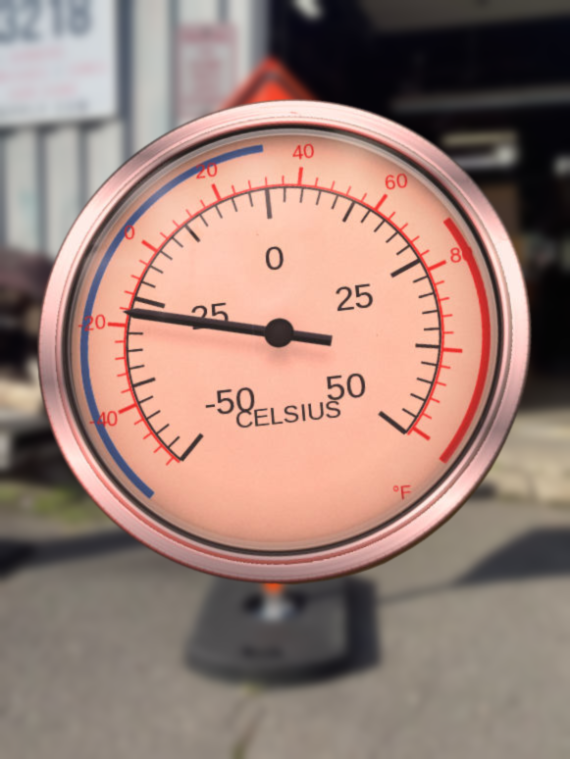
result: -27.5 °C
